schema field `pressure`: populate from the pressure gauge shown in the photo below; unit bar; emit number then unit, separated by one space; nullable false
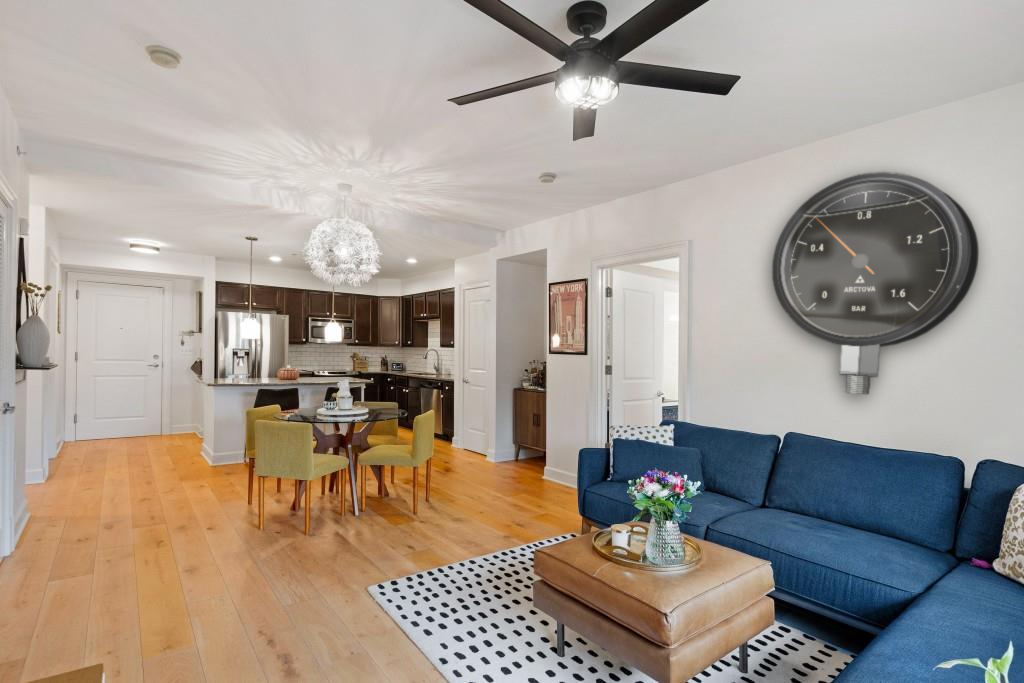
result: 0.55 bar
